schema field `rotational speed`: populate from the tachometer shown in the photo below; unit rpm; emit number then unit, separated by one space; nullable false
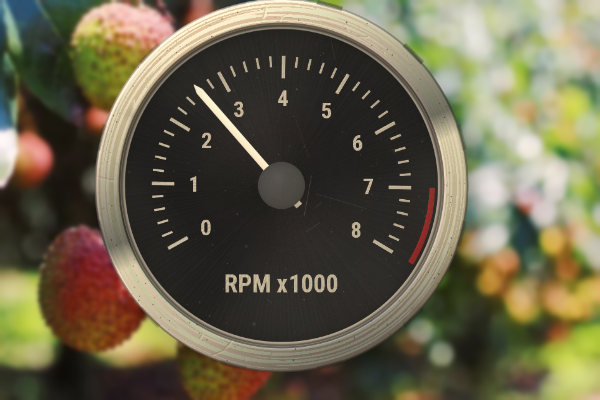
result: 2600 rpm
